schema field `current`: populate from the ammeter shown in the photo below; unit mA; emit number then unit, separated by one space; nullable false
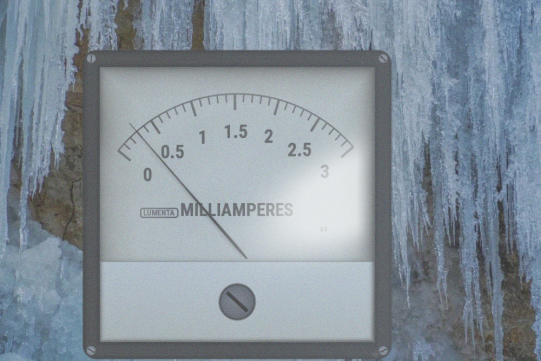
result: 0.3 mA
